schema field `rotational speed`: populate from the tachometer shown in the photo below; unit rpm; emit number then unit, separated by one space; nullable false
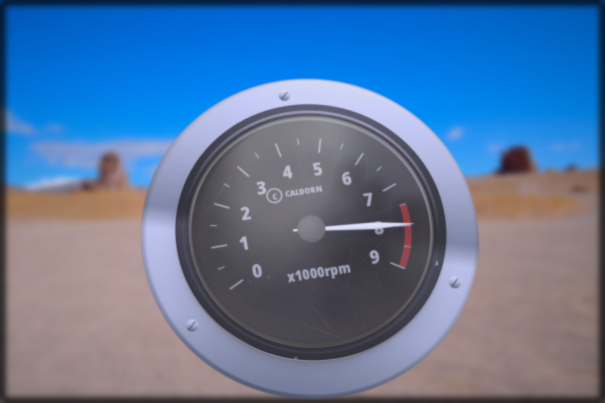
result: 8000 rpm
